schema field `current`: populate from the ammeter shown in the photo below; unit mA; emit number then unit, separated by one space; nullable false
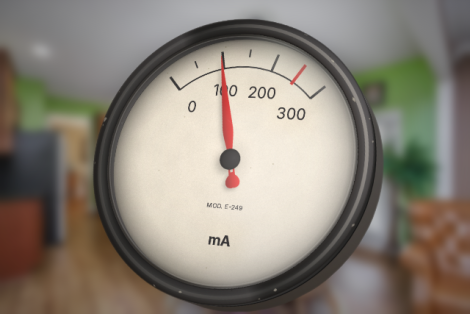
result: 100 mA
